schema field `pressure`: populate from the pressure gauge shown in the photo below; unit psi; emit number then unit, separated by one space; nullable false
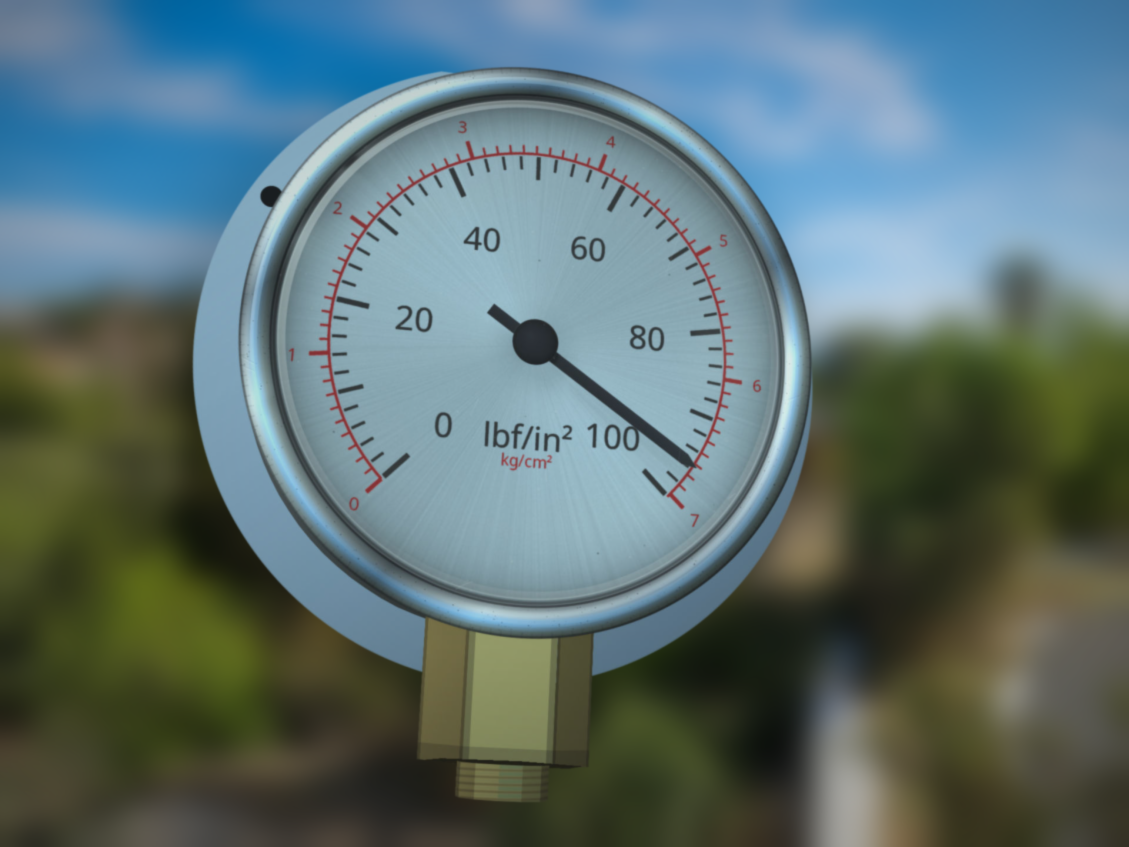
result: 96 psi
